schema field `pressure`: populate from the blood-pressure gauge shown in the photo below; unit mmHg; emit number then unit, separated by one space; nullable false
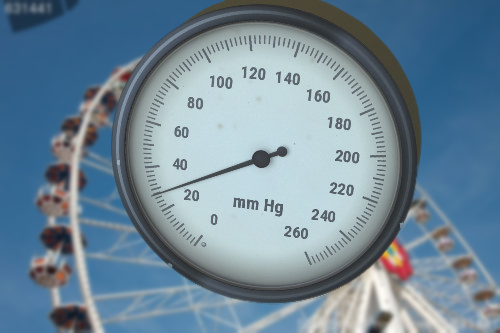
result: 28 mmHg
